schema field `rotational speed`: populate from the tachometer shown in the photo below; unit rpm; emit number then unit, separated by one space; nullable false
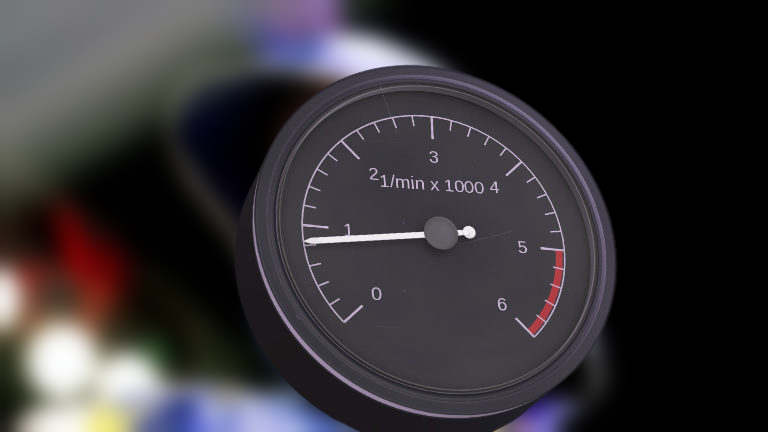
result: 800 rpm
